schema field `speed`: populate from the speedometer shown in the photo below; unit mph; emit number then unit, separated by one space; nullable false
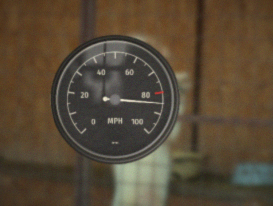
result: 85 mph
